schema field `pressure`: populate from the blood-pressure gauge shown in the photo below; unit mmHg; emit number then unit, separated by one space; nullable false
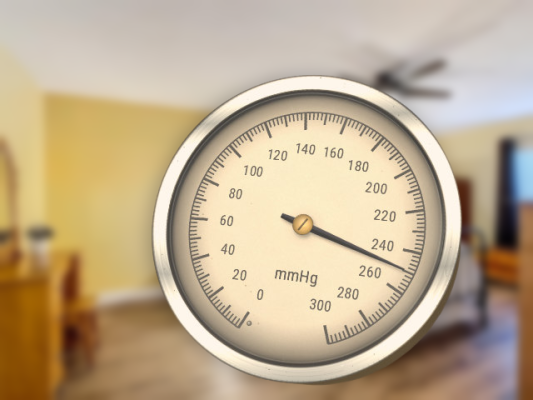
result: 250 mmHg
